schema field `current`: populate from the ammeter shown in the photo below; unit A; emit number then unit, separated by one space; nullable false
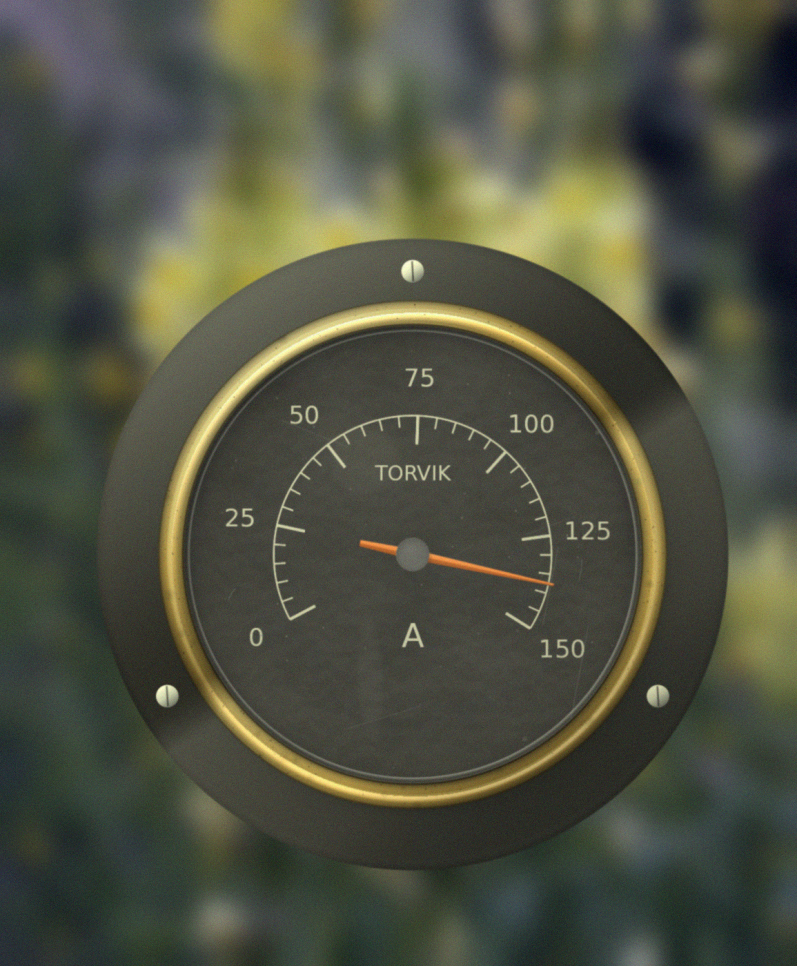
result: 137.5 A
